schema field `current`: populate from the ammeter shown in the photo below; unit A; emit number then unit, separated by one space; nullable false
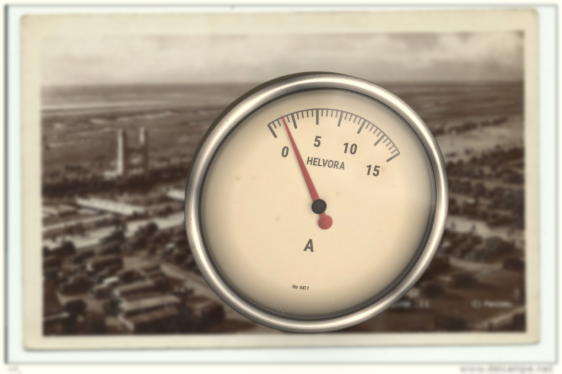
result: 1.5 A
